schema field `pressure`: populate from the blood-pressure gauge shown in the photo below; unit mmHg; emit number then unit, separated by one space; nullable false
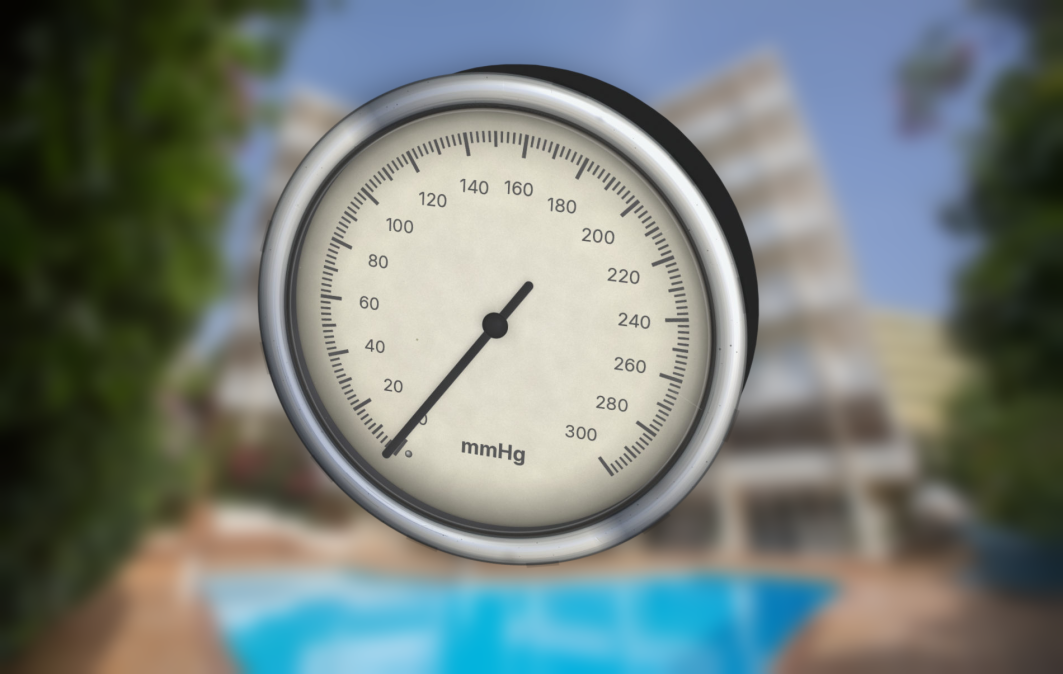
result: 2 mmHg
